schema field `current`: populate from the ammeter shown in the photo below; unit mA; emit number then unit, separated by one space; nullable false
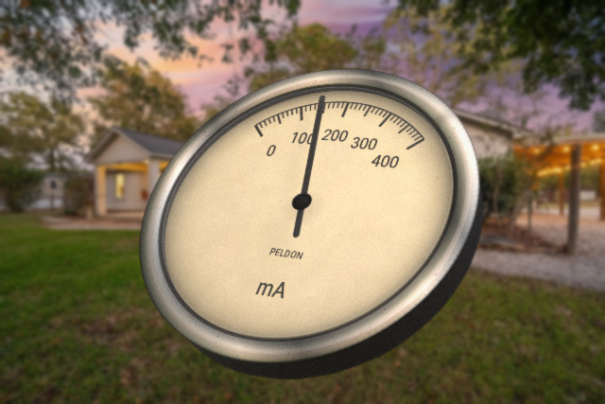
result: 150 mA
